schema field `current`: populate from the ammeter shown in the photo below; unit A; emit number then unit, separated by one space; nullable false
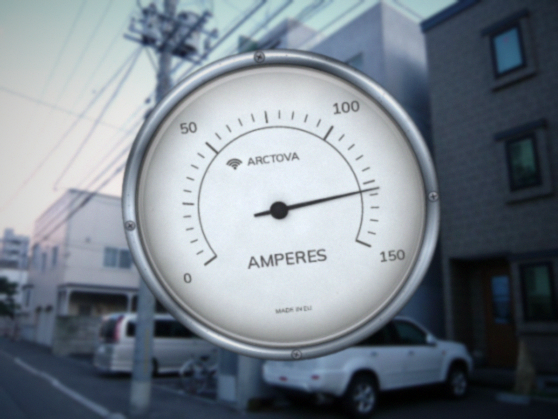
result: 127.5 A
